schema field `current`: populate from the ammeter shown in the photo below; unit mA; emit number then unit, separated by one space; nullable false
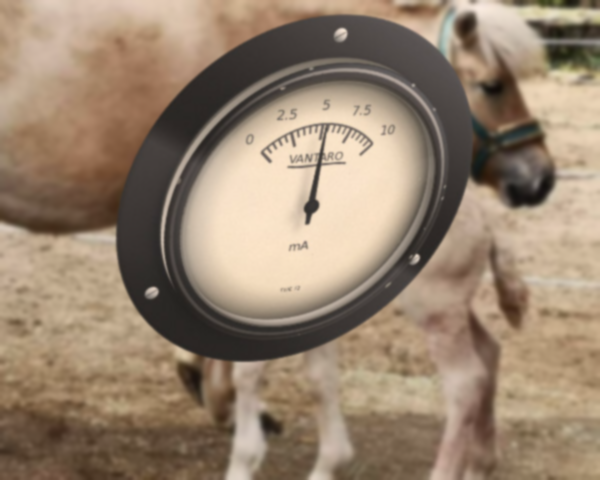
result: 5 mA
